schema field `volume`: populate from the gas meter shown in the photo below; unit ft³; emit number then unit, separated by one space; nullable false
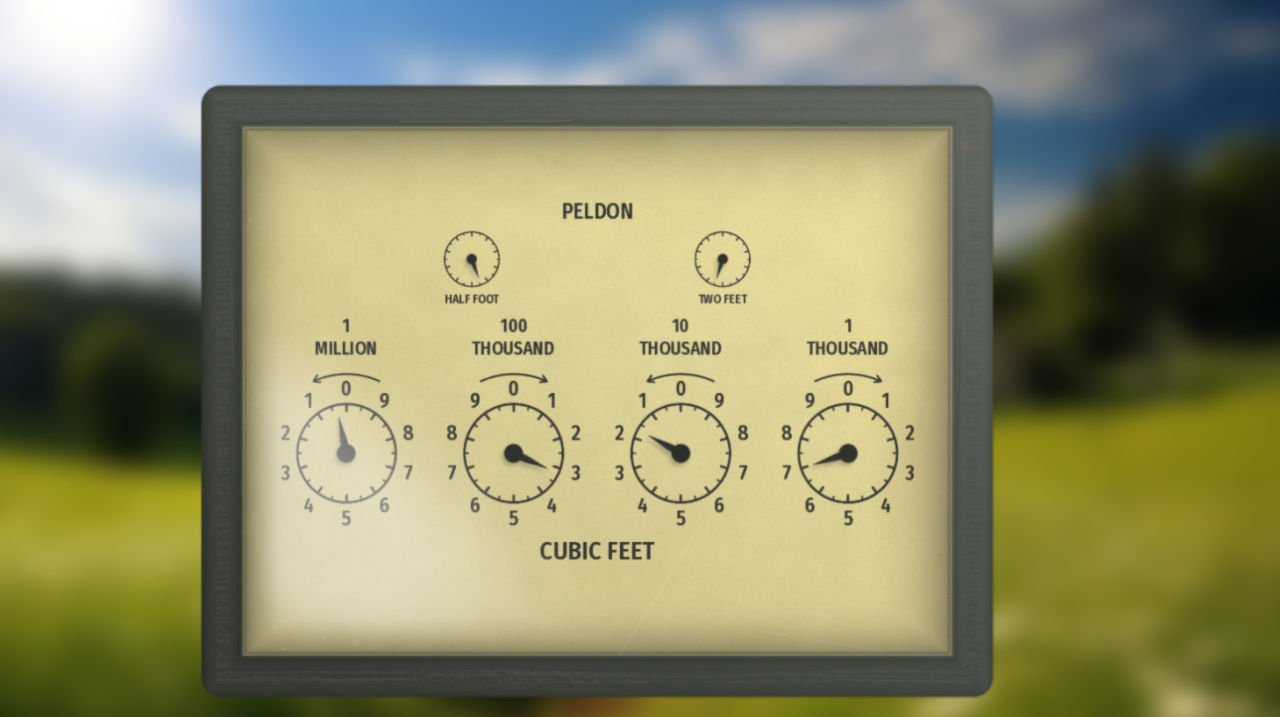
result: 31700 ft³
